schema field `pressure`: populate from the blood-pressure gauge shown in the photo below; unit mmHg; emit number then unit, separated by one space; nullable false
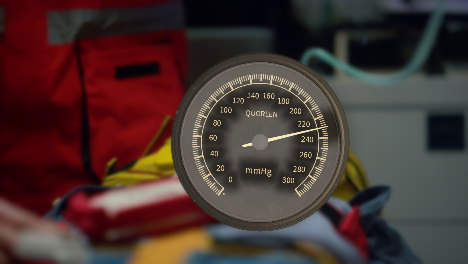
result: 230 mmHg
